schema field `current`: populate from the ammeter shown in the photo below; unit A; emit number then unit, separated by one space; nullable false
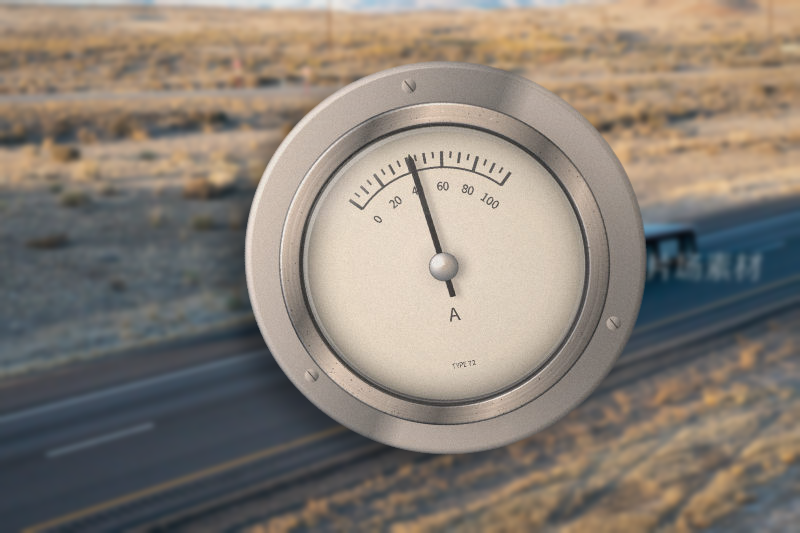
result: 42.5 A
